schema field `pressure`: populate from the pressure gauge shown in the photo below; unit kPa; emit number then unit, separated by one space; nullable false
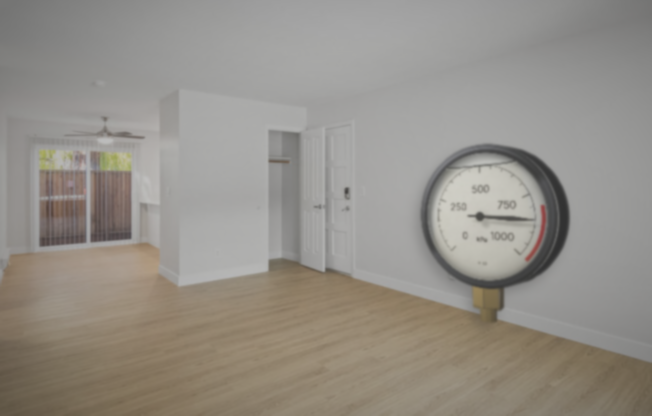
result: 850 kPa
